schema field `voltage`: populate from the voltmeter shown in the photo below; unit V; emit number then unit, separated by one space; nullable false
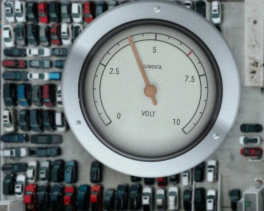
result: 4 V
